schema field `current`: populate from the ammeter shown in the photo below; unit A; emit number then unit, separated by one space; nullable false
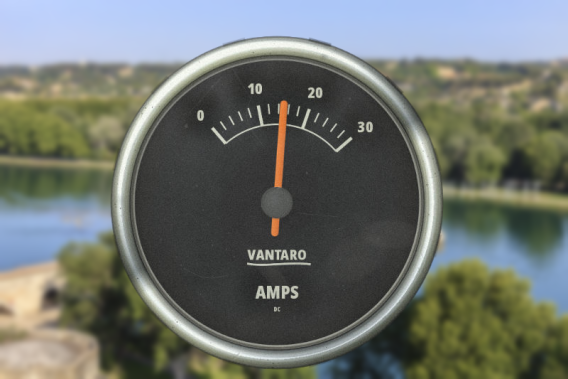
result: 15 A
